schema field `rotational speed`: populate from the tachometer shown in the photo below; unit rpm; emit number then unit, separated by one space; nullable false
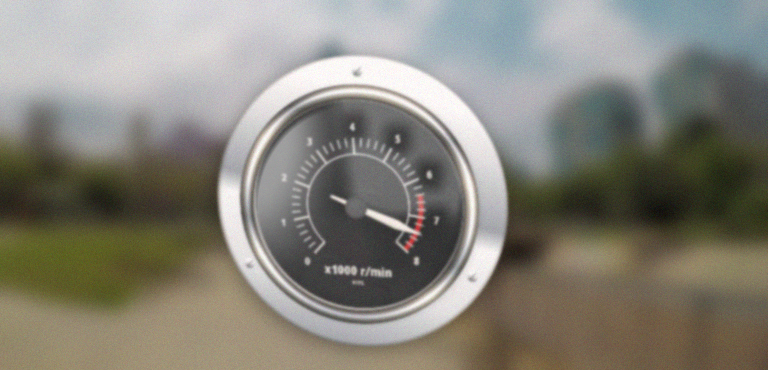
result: 7400 rpm
